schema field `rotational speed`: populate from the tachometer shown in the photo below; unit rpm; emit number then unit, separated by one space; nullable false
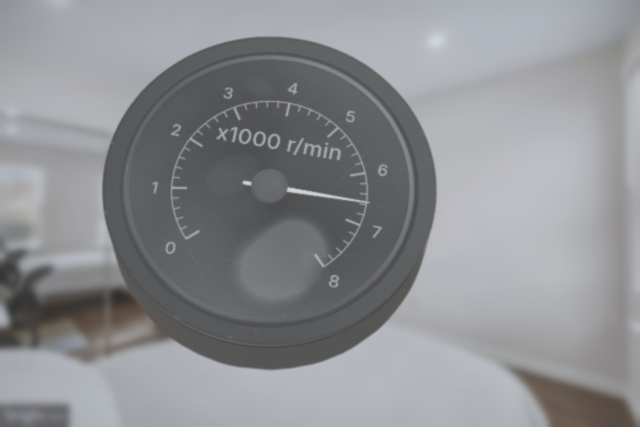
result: 6600 rpm
